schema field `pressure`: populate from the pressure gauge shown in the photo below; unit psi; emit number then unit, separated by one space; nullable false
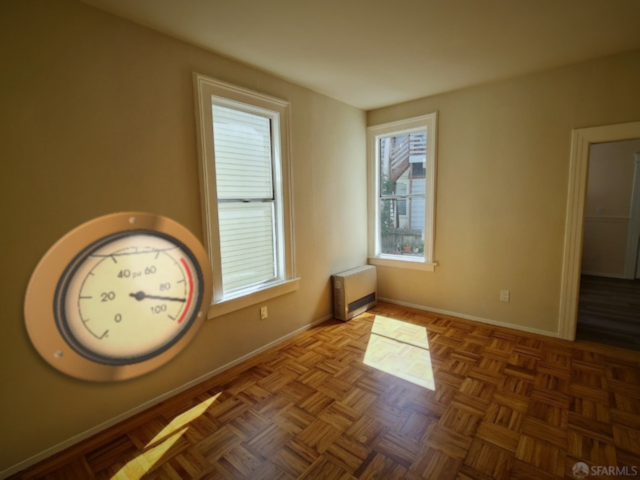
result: 90 psi
